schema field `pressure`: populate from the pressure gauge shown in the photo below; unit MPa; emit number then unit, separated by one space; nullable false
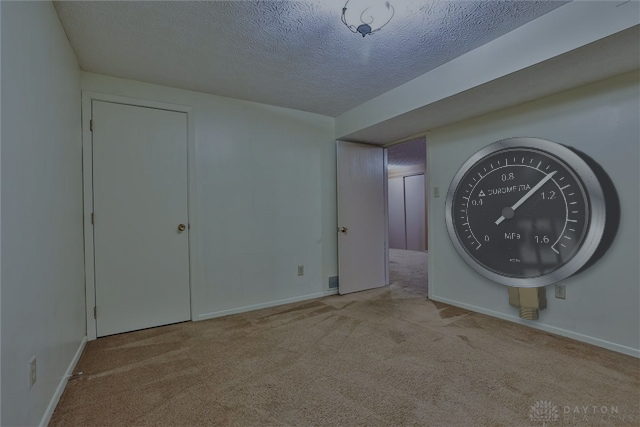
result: 1.1 MPa
